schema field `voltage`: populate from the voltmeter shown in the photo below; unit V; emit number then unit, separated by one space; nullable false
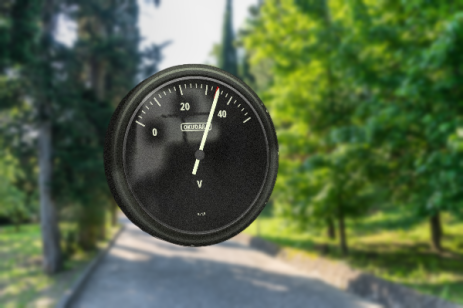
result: 34 V
